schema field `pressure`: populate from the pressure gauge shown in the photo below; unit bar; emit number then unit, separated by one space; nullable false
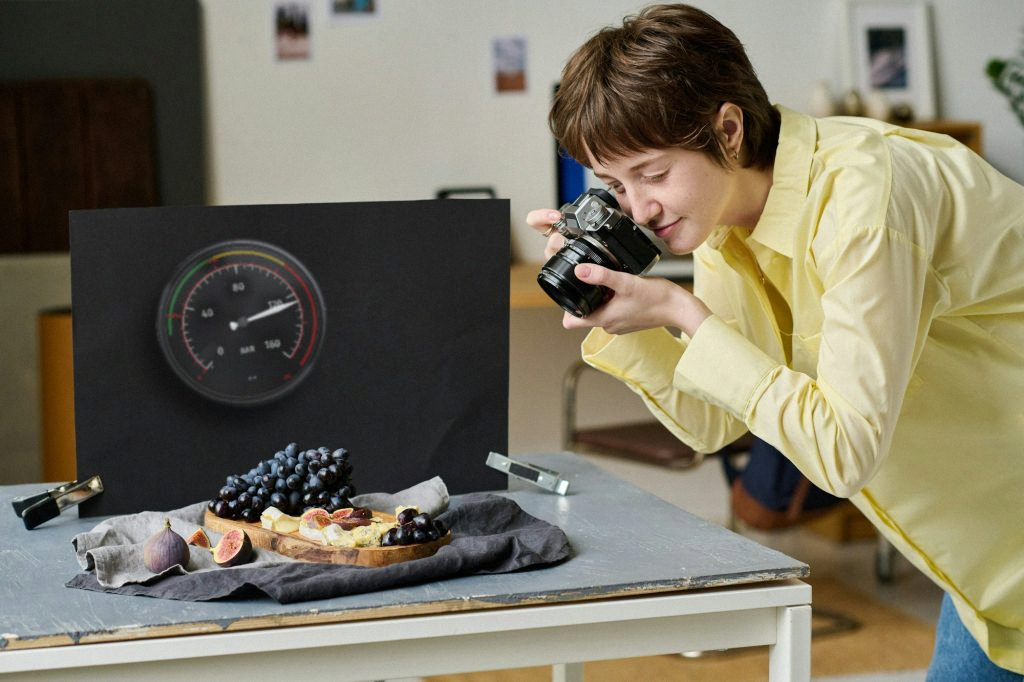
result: 125 bar
